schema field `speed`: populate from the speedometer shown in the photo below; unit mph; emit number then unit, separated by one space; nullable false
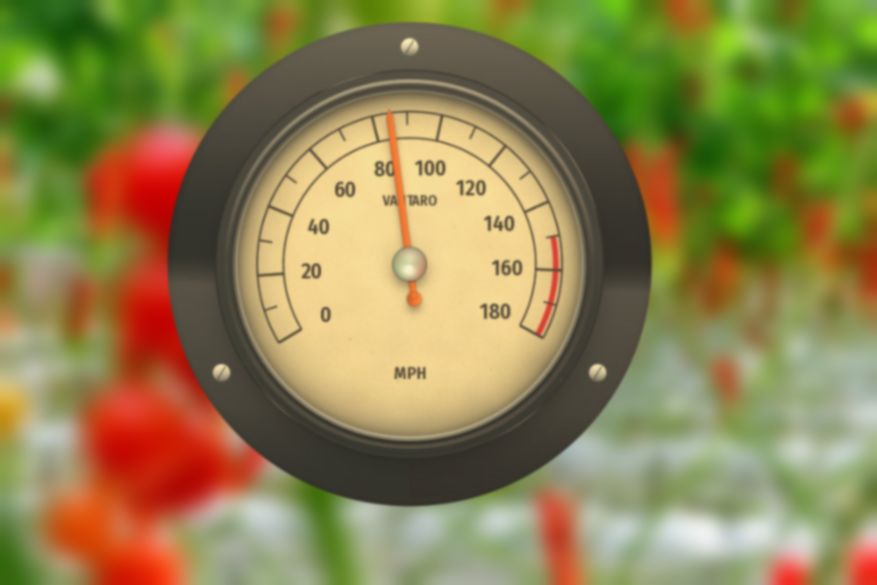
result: 85 mph
